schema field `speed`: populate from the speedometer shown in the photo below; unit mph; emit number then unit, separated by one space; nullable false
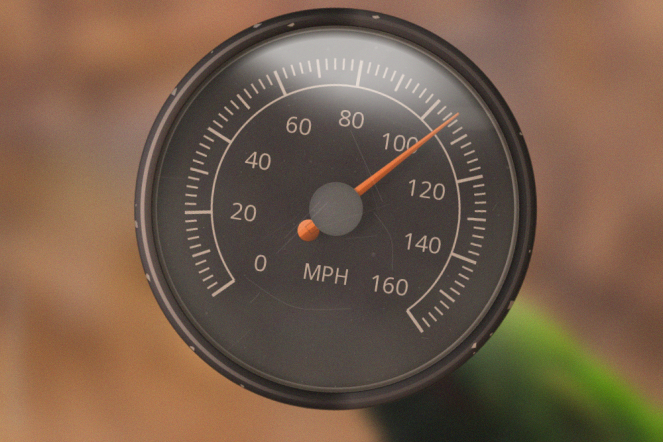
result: 105 mph
